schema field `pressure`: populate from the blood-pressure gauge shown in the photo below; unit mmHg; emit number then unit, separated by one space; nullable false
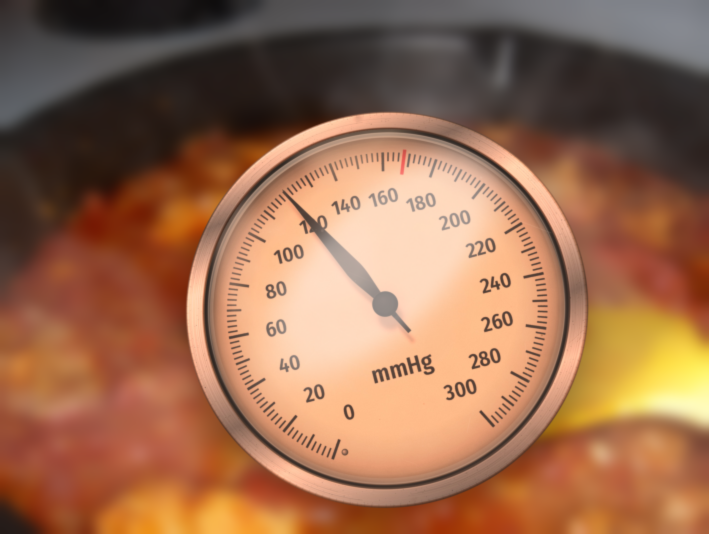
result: 120 mmHg
